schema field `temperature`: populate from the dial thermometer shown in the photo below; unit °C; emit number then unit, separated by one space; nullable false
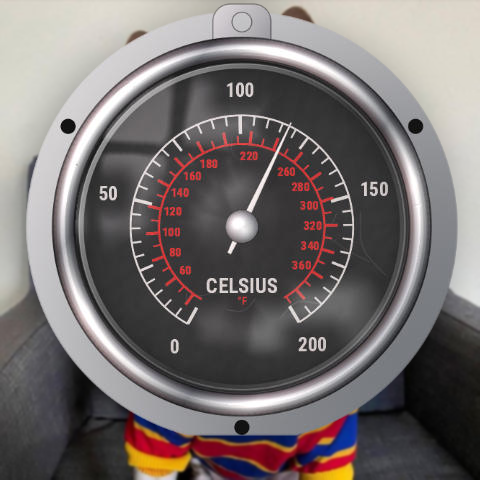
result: 117.5 °C
